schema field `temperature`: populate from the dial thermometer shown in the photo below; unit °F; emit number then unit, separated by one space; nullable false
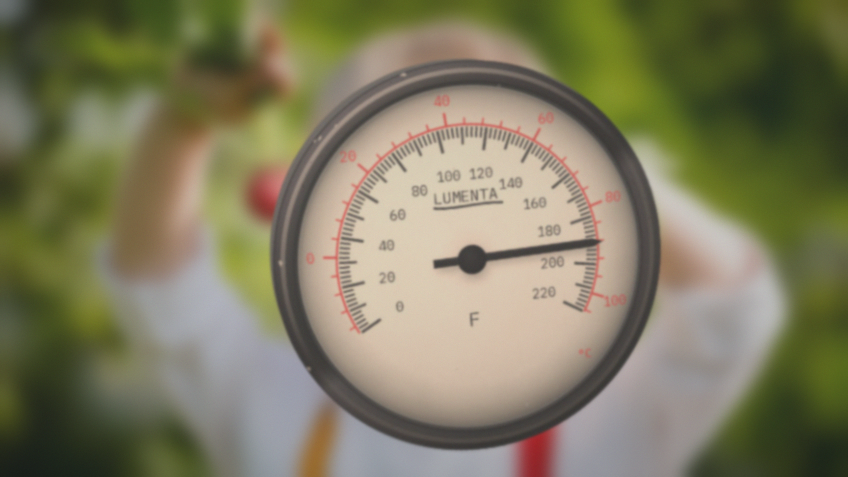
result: 190 °F
